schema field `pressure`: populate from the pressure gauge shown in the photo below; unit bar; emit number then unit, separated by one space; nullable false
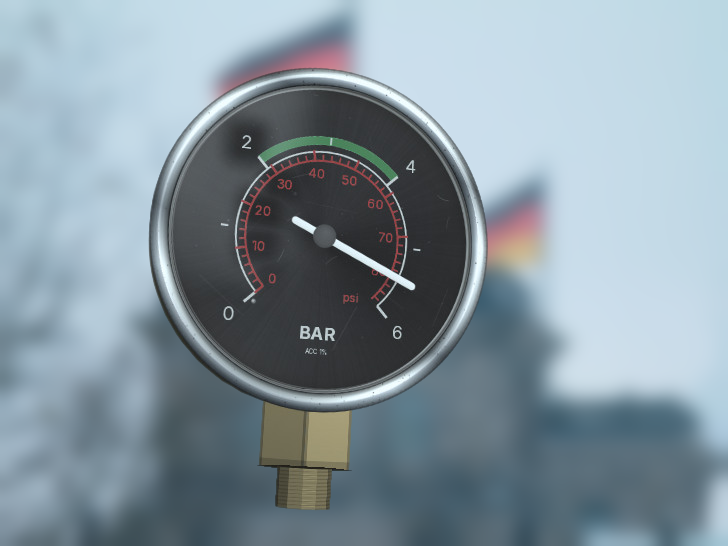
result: 5.5 bar
